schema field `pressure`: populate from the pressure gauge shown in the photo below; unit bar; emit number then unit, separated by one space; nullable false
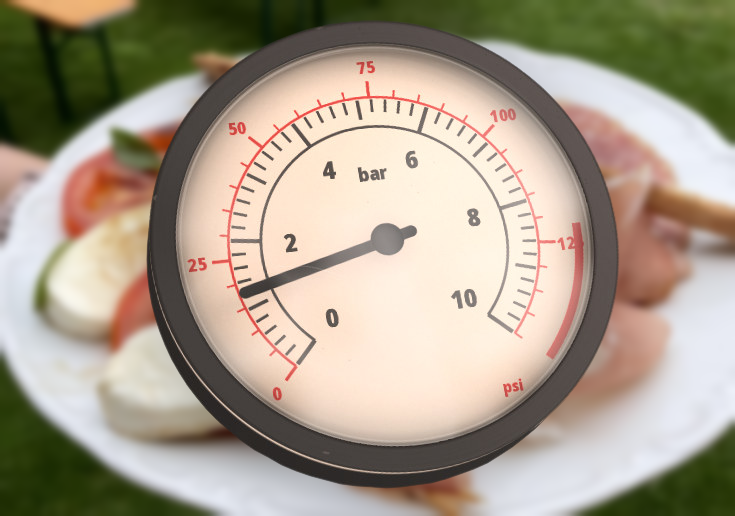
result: 1.2 bar
